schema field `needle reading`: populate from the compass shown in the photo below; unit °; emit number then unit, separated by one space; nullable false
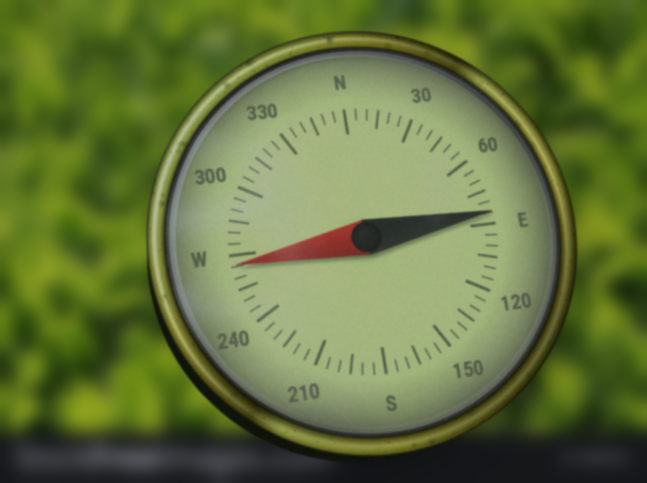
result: 265 °
